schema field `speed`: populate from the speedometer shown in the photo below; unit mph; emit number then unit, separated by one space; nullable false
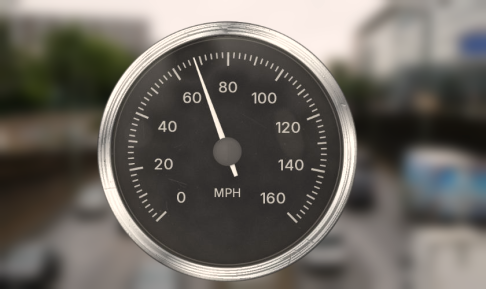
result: 68 mph
